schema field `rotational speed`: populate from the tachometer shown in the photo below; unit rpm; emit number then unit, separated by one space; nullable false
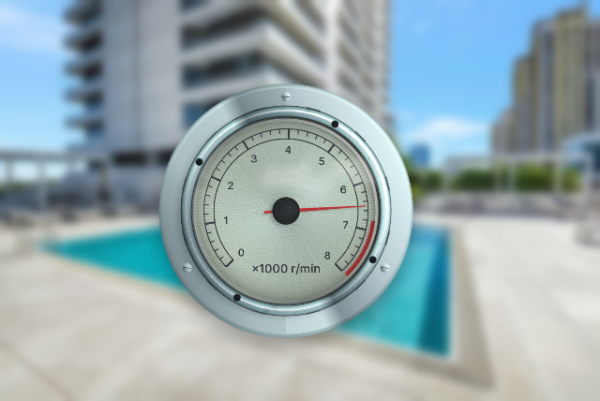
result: 6500 rpm
